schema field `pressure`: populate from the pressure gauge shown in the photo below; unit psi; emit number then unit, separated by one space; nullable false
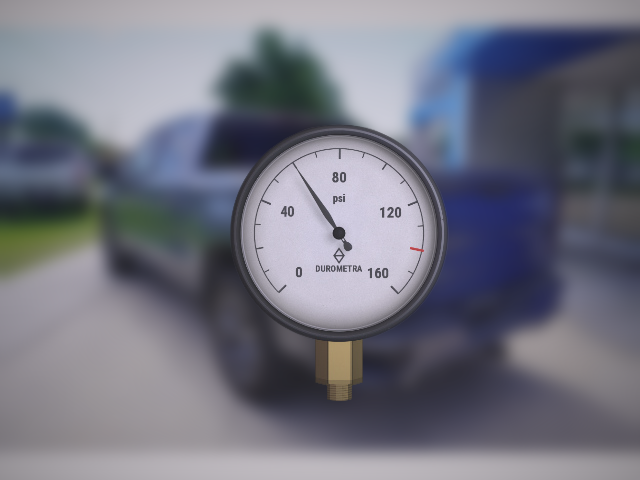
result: 60 psi
